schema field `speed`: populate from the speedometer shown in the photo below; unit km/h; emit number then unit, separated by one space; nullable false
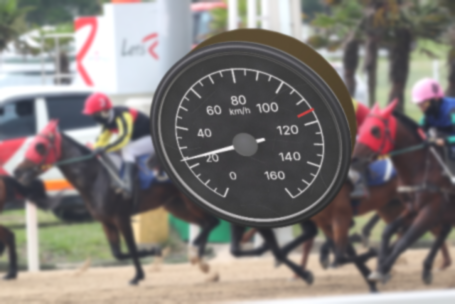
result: 25 km/h
